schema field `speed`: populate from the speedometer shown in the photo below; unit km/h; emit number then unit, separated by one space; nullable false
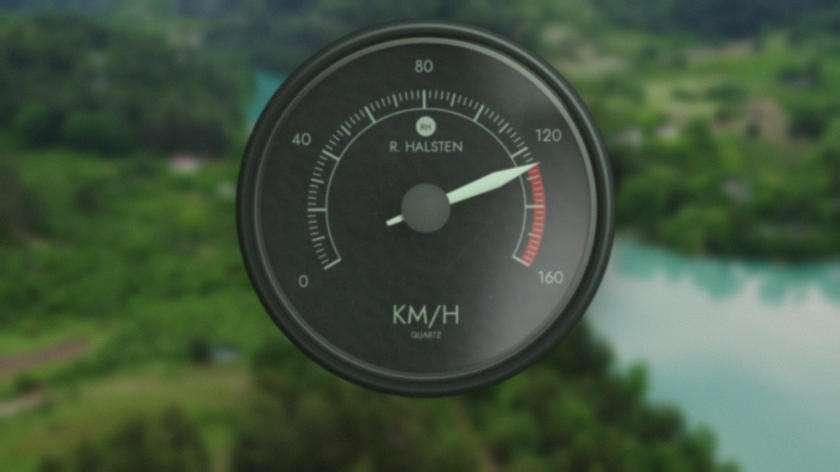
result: 126 km/h
